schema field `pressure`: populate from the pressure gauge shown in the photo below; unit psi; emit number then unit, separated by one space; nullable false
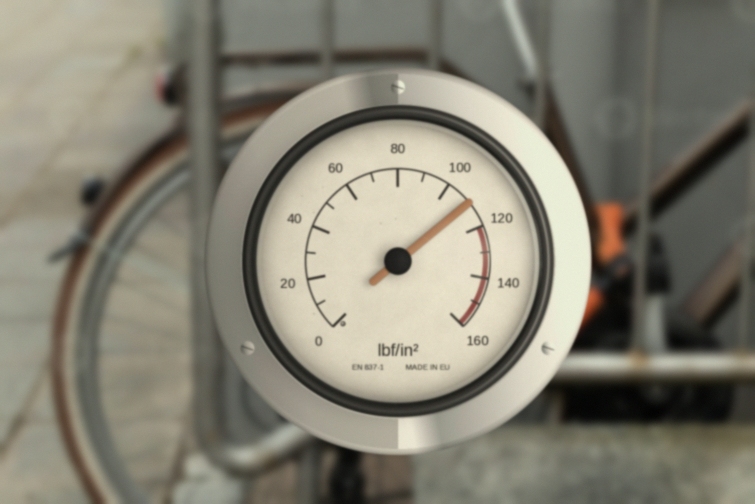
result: 110 psi
